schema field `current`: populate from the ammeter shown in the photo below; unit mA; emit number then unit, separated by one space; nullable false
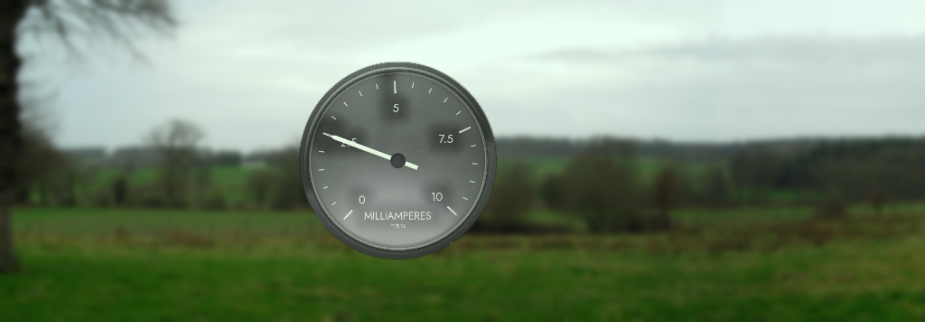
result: 2.5 mA
